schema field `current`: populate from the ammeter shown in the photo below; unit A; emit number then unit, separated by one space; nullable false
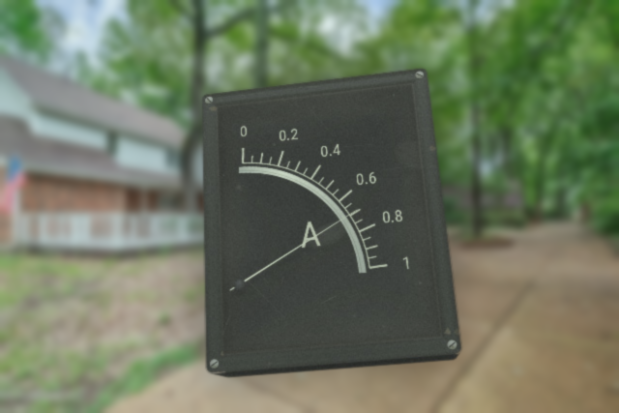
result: 0.7 A
